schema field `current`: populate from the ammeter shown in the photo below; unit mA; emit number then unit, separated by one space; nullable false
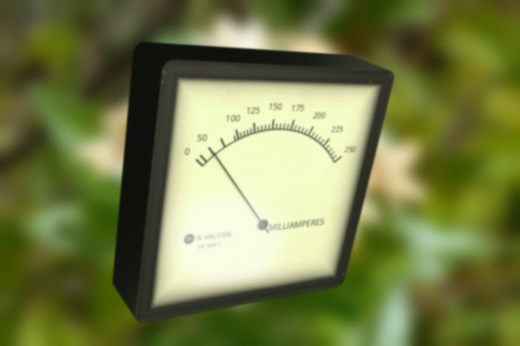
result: 50 mA
